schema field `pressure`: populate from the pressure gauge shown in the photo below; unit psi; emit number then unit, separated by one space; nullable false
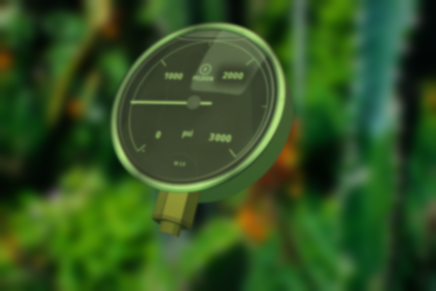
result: 500 psi
